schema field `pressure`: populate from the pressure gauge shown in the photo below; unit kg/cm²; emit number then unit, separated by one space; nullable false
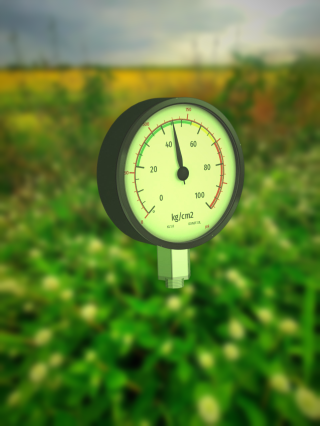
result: 45 kg/cm²
